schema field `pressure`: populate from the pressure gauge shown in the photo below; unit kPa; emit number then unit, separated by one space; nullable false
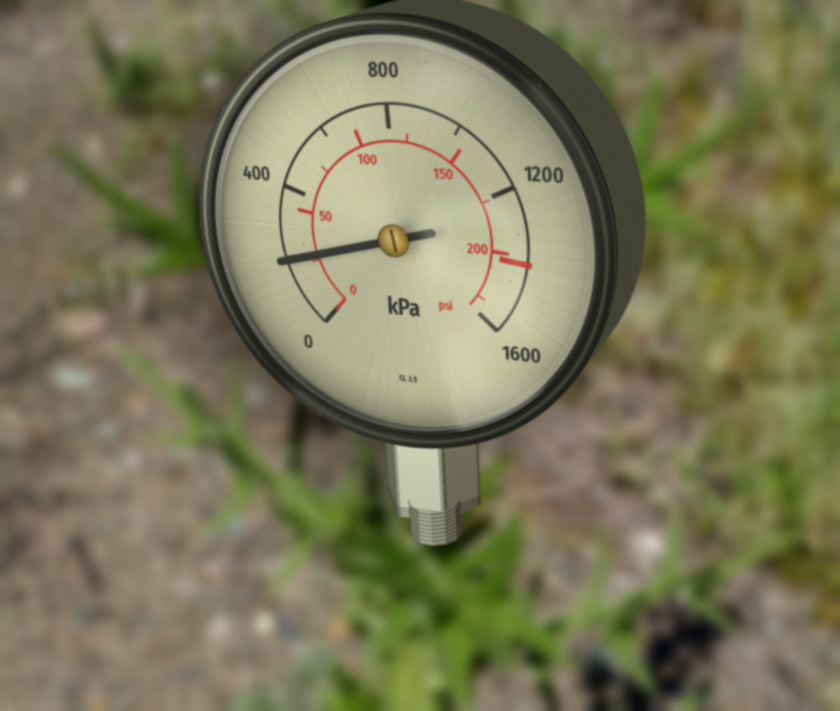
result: 200 kPa
